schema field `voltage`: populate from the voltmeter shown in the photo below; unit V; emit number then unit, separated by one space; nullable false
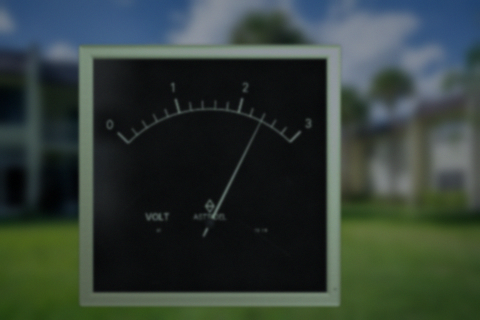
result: 2.4 V
